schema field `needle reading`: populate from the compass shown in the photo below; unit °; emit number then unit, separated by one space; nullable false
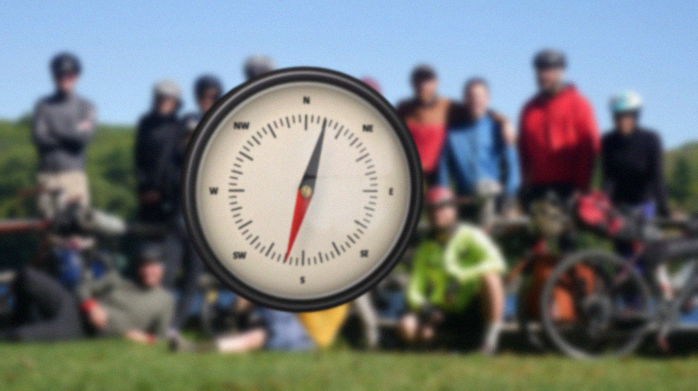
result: 195 °
